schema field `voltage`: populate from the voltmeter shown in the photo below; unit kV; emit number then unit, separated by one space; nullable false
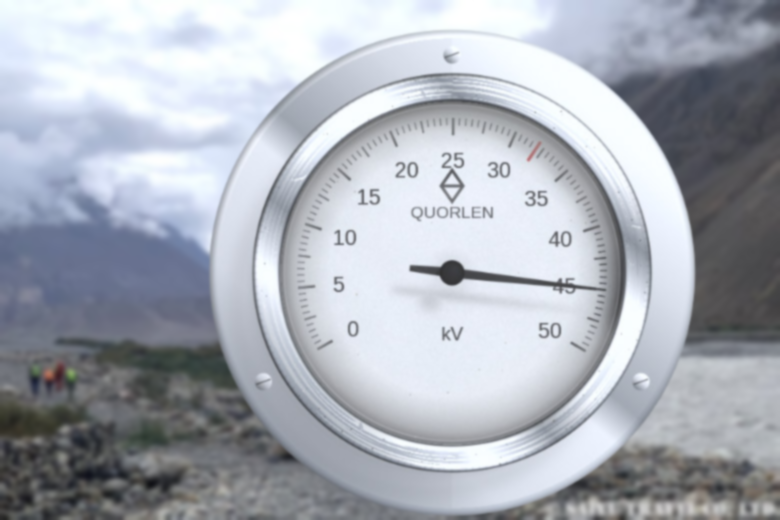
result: 45 kV
